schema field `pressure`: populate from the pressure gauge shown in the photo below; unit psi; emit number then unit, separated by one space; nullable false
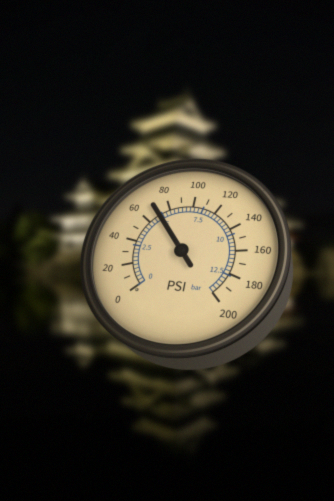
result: 70 psi
